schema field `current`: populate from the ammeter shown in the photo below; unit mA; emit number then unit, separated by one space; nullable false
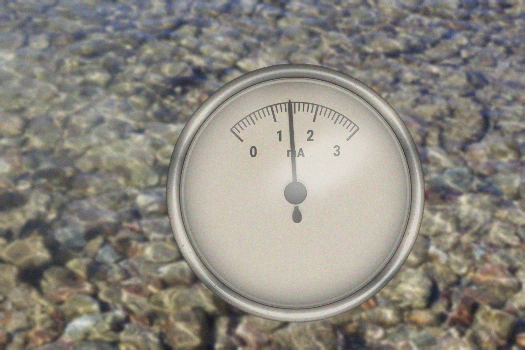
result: 1.4 mA
